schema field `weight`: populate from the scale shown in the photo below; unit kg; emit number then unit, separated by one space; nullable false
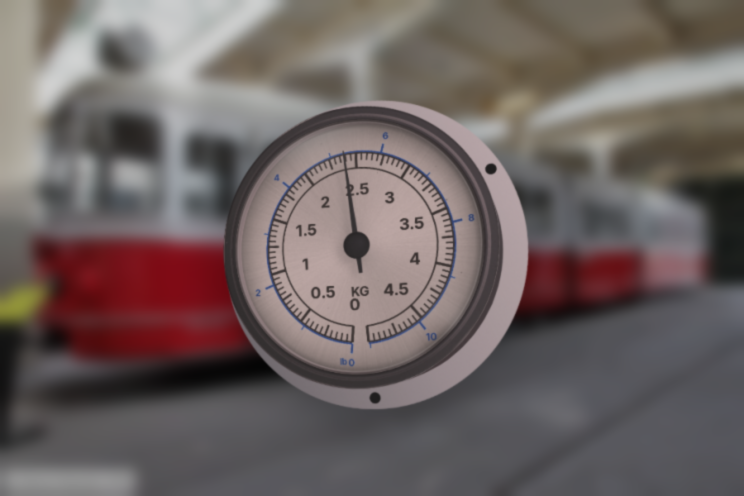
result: 2.4 kg
